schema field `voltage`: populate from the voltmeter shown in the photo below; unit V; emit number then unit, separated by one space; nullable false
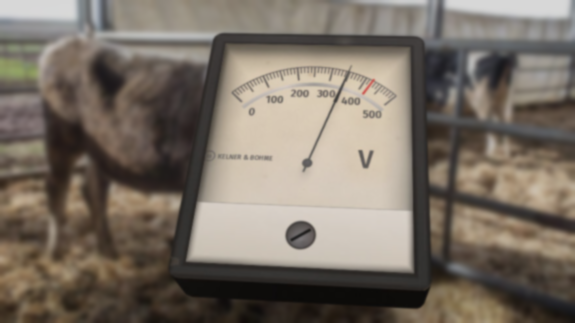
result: 350 V
